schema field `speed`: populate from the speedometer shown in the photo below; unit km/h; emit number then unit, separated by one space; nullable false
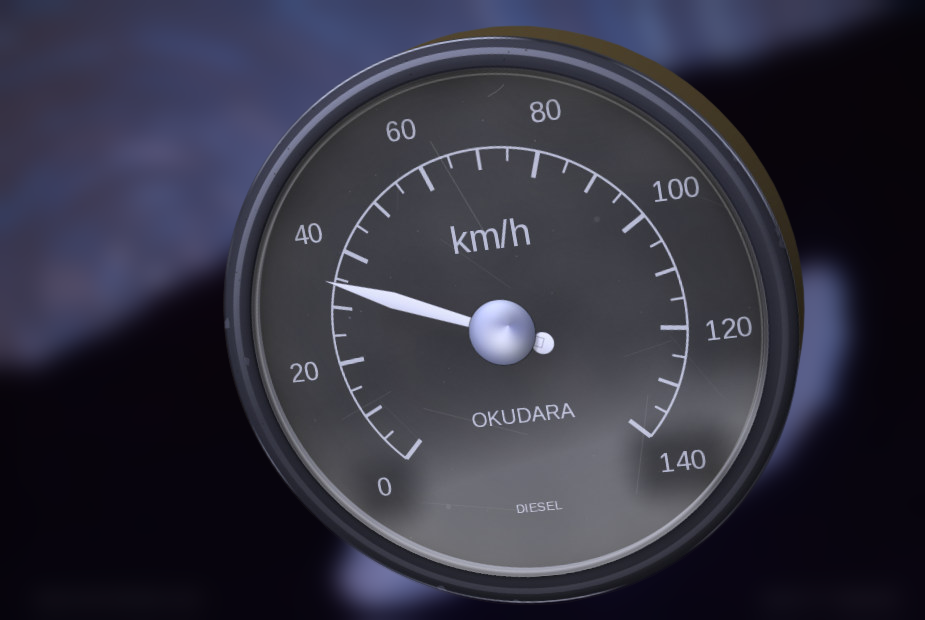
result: 35 km/h
